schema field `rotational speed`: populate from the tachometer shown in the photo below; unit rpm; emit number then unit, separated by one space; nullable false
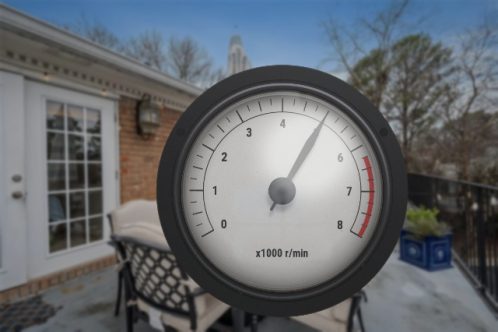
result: 5000 rpm
